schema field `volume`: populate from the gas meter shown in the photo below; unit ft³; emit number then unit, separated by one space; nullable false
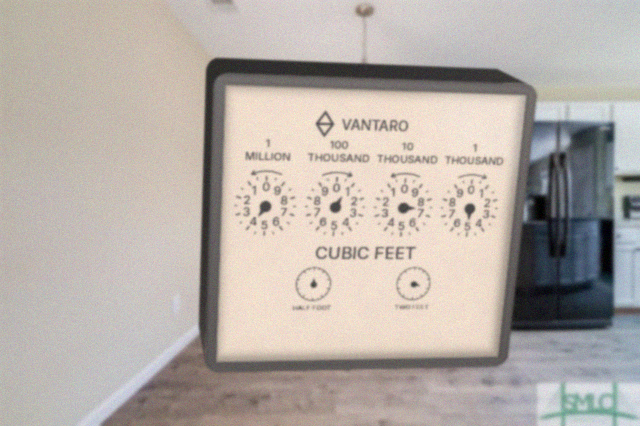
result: 407500 ft³
